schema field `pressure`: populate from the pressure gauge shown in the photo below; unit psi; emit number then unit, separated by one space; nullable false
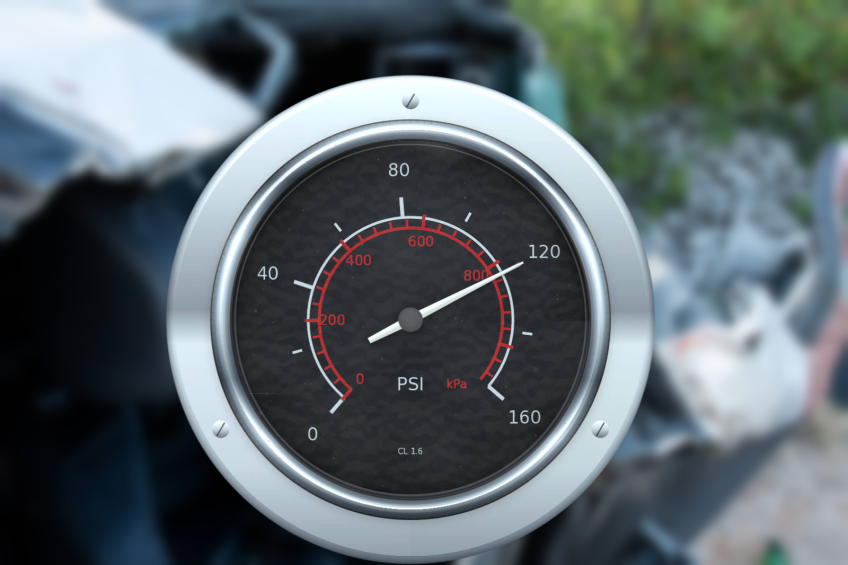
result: 120 psi
